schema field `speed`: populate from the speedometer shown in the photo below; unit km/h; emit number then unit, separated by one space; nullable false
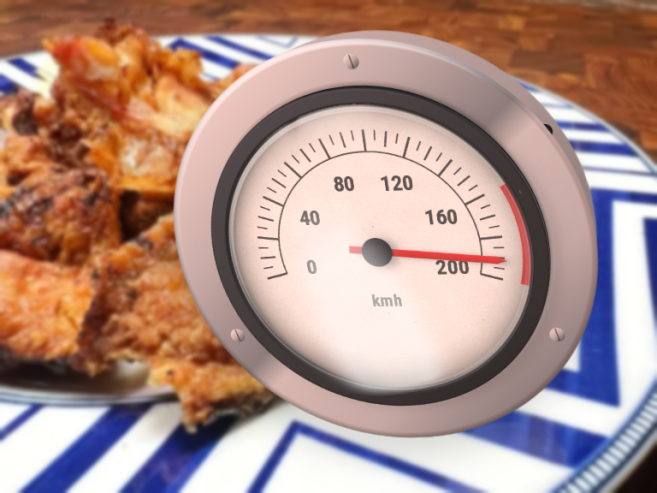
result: 190 km/h
